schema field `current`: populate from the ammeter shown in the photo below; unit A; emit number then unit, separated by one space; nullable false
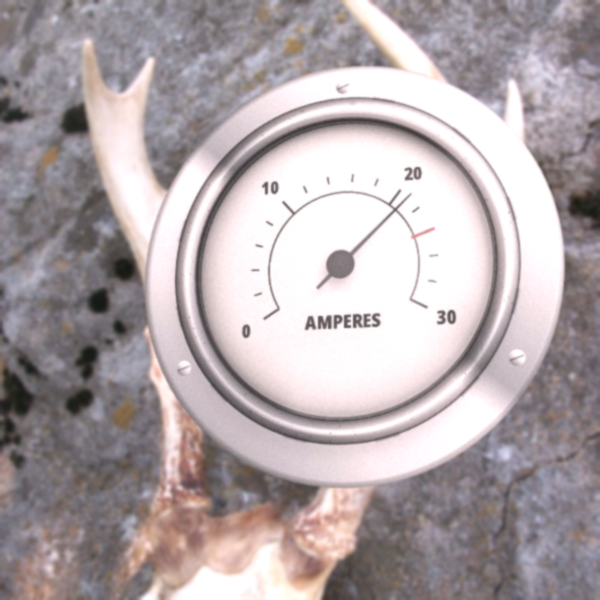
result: 21 A
